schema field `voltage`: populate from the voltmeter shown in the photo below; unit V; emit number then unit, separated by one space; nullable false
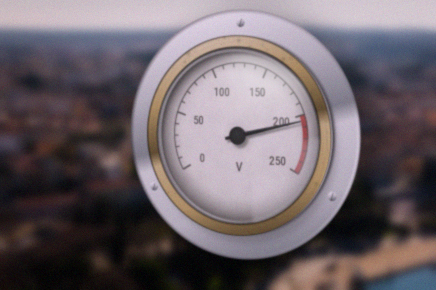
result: 205 V
